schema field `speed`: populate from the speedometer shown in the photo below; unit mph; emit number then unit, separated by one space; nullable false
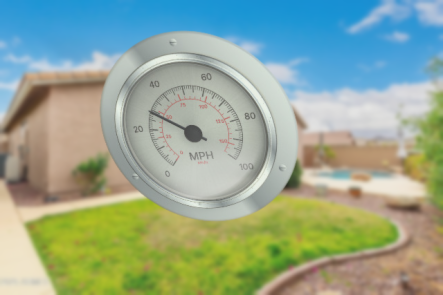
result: 30 mph
